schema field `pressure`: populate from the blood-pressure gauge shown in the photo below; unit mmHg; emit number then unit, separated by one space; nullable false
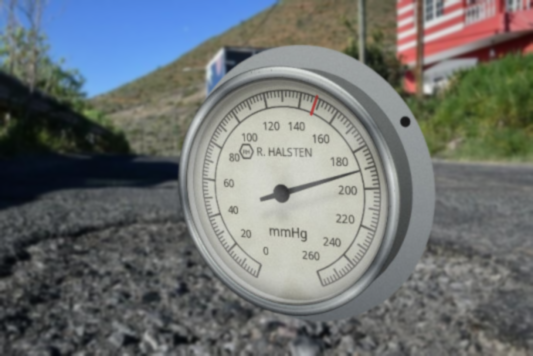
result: 190 mmHg
